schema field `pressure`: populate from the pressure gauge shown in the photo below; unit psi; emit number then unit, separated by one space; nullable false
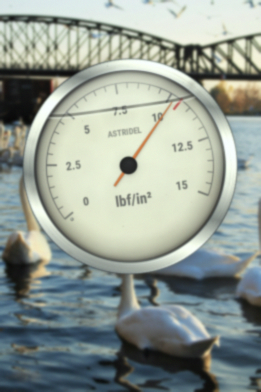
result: 10.25 psi
